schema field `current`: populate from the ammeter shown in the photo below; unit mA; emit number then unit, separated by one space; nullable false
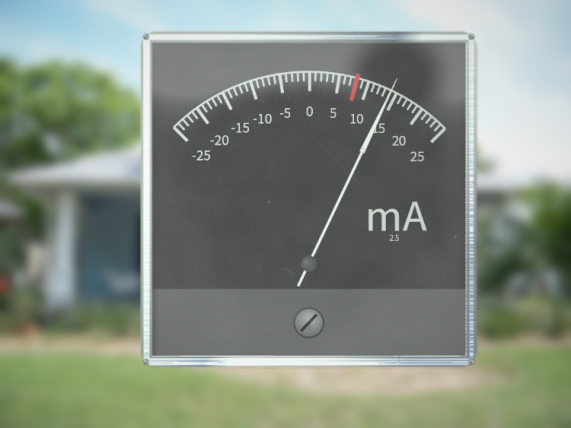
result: 14 mA
